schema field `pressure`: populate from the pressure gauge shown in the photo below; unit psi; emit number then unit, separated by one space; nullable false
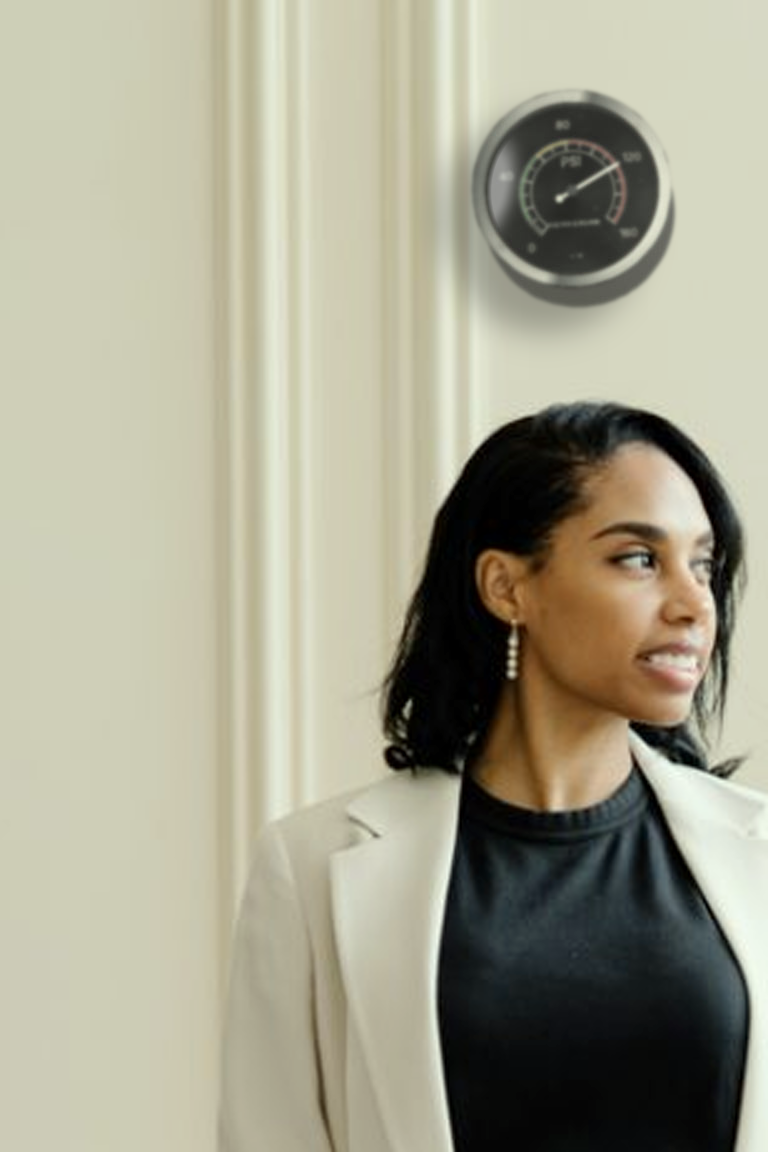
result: 120 psi
